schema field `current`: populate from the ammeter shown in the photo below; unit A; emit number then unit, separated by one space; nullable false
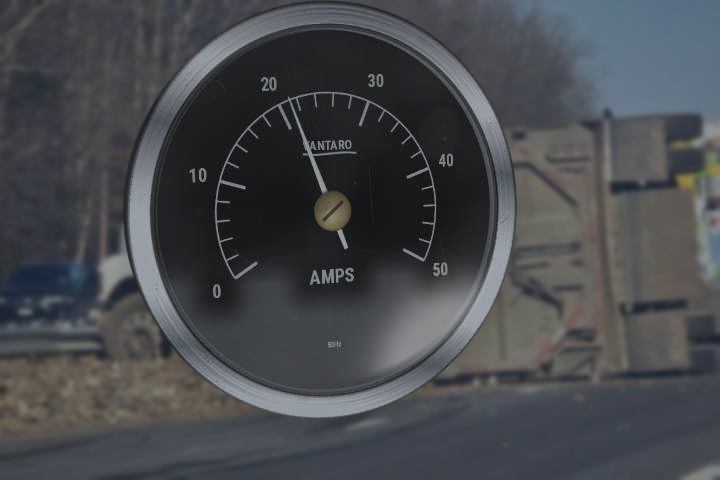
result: 21 A
